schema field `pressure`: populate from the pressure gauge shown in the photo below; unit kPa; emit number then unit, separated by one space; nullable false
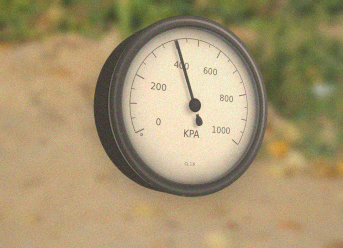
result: 400 kPa
